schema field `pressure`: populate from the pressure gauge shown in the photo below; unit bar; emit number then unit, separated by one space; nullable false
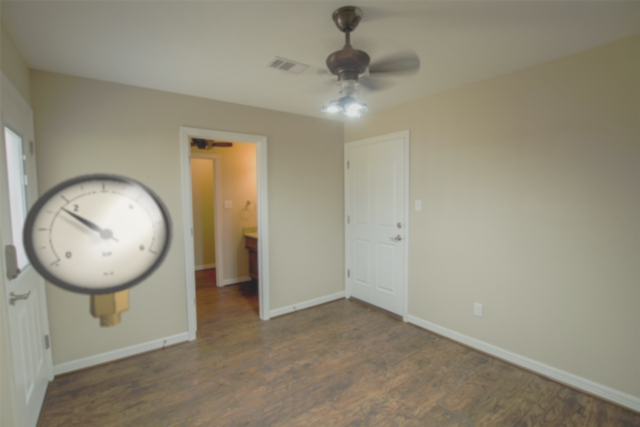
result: 1.75 bar
